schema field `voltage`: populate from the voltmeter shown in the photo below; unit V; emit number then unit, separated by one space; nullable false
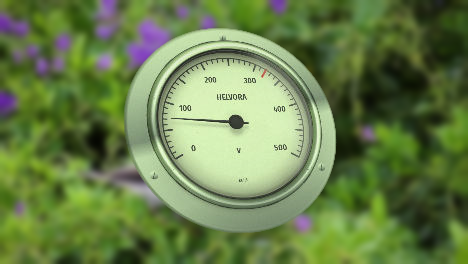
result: 70 V
